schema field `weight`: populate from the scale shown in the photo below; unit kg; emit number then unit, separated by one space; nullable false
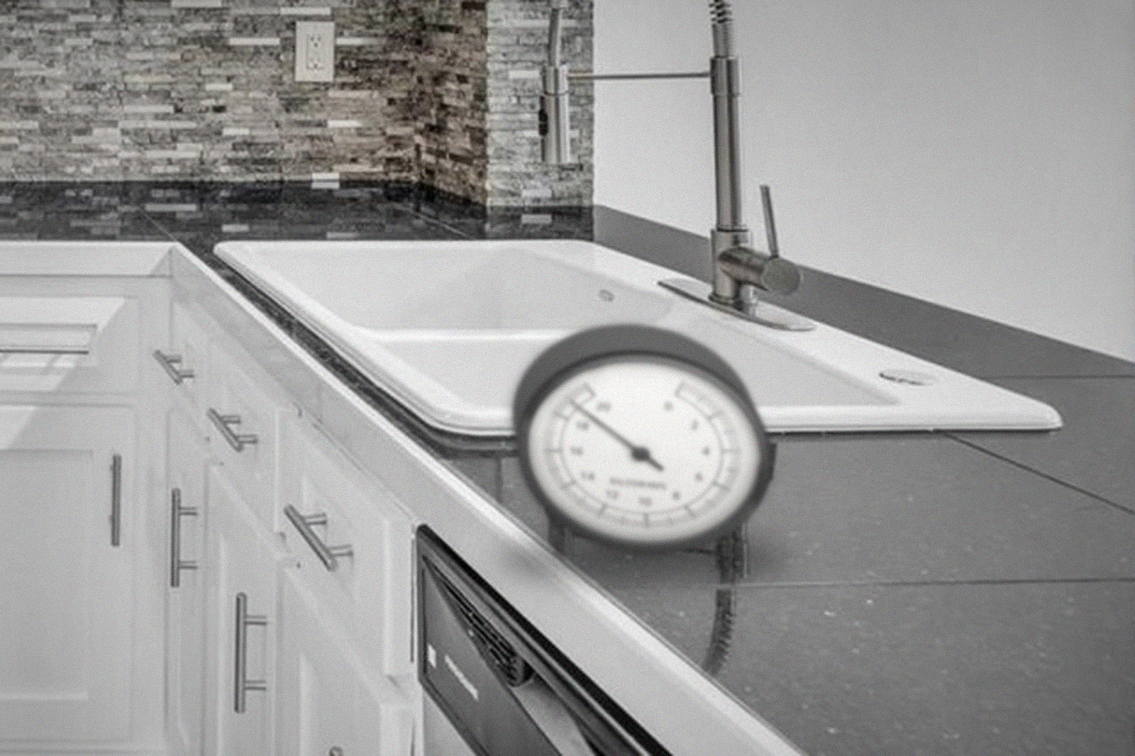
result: 19 kg
